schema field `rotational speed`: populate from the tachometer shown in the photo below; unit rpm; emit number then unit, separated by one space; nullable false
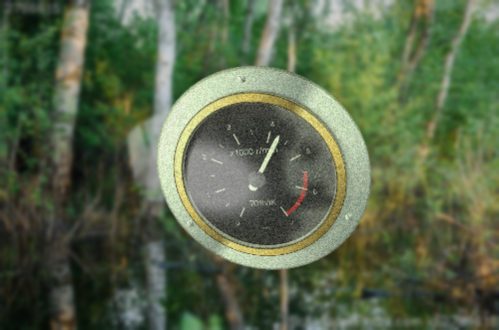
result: 4250 rpm
